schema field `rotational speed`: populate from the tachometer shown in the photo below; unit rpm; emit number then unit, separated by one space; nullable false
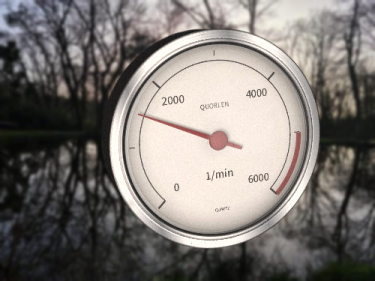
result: 1500 rpm
